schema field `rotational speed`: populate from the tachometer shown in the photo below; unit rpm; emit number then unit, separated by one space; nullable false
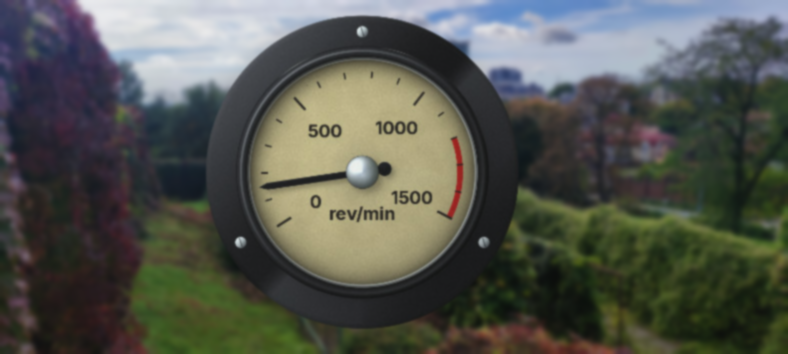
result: 150 rpm
